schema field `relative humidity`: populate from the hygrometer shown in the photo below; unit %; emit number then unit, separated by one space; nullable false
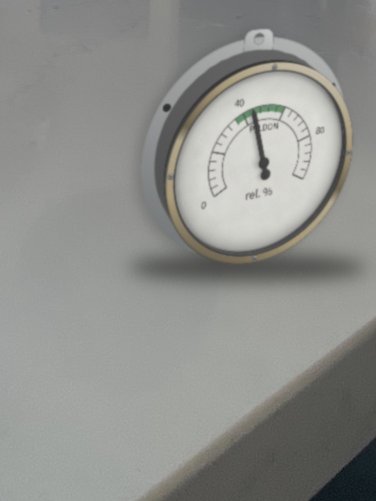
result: 44 %
